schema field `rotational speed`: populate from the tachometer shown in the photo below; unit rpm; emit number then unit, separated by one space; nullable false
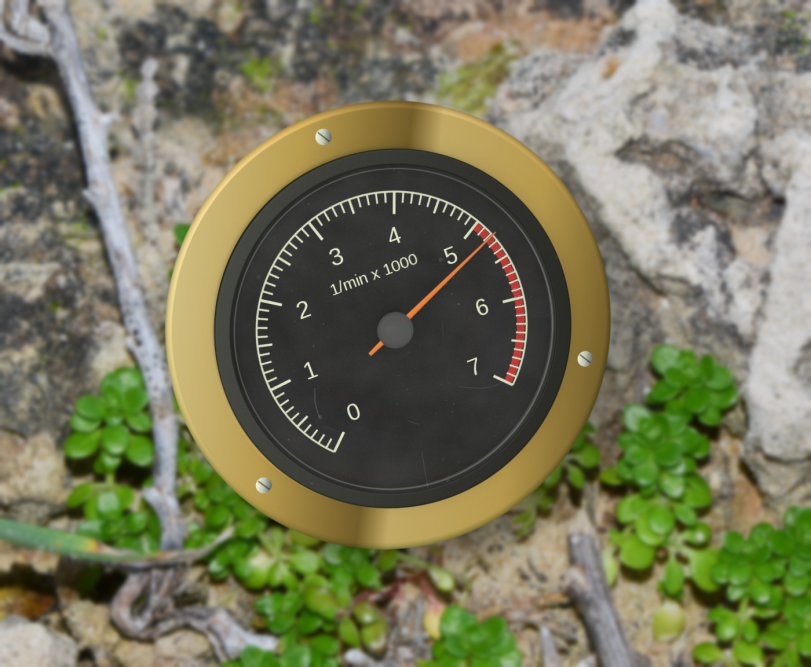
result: 5200 rpm
